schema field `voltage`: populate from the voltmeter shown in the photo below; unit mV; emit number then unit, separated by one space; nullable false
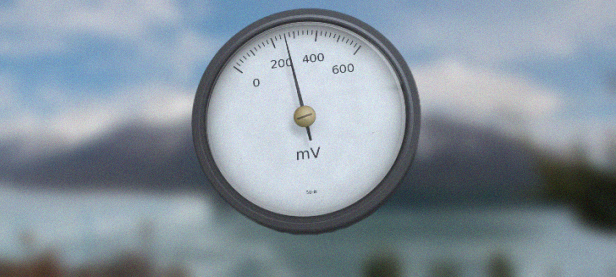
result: 260 mV
